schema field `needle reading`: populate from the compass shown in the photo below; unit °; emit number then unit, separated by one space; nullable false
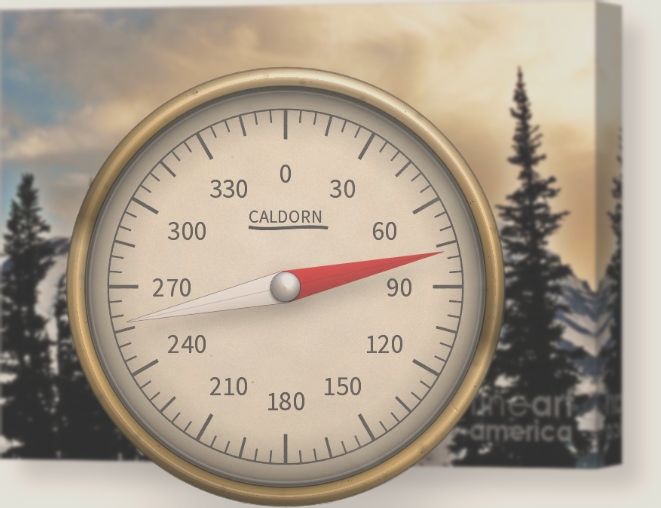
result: 77.5 °
